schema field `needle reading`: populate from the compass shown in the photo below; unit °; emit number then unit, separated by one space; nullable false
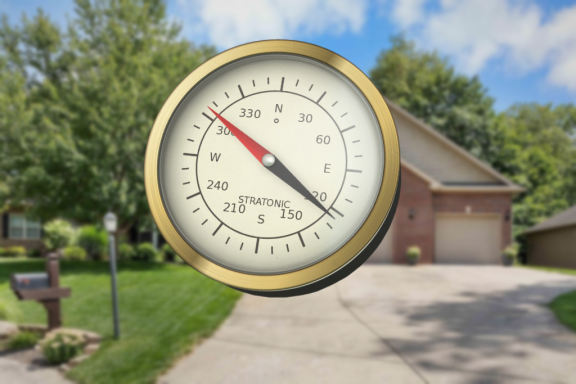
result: 305 °
